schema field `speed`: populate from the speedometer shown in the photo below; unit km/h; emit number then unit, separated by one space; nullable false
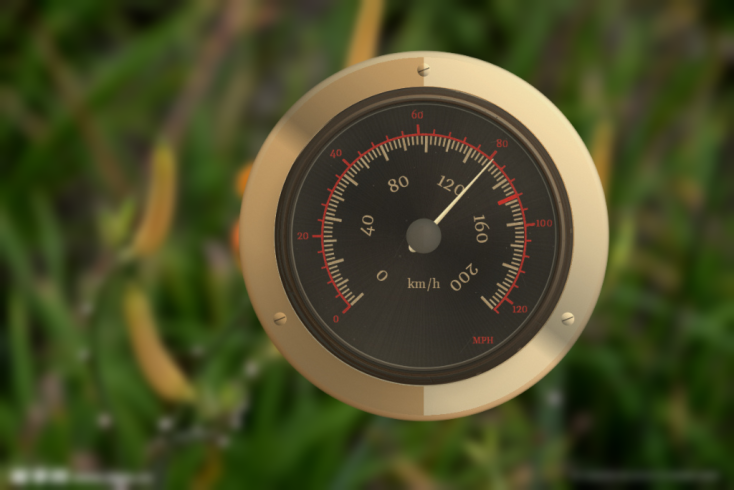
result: 130 km/h
